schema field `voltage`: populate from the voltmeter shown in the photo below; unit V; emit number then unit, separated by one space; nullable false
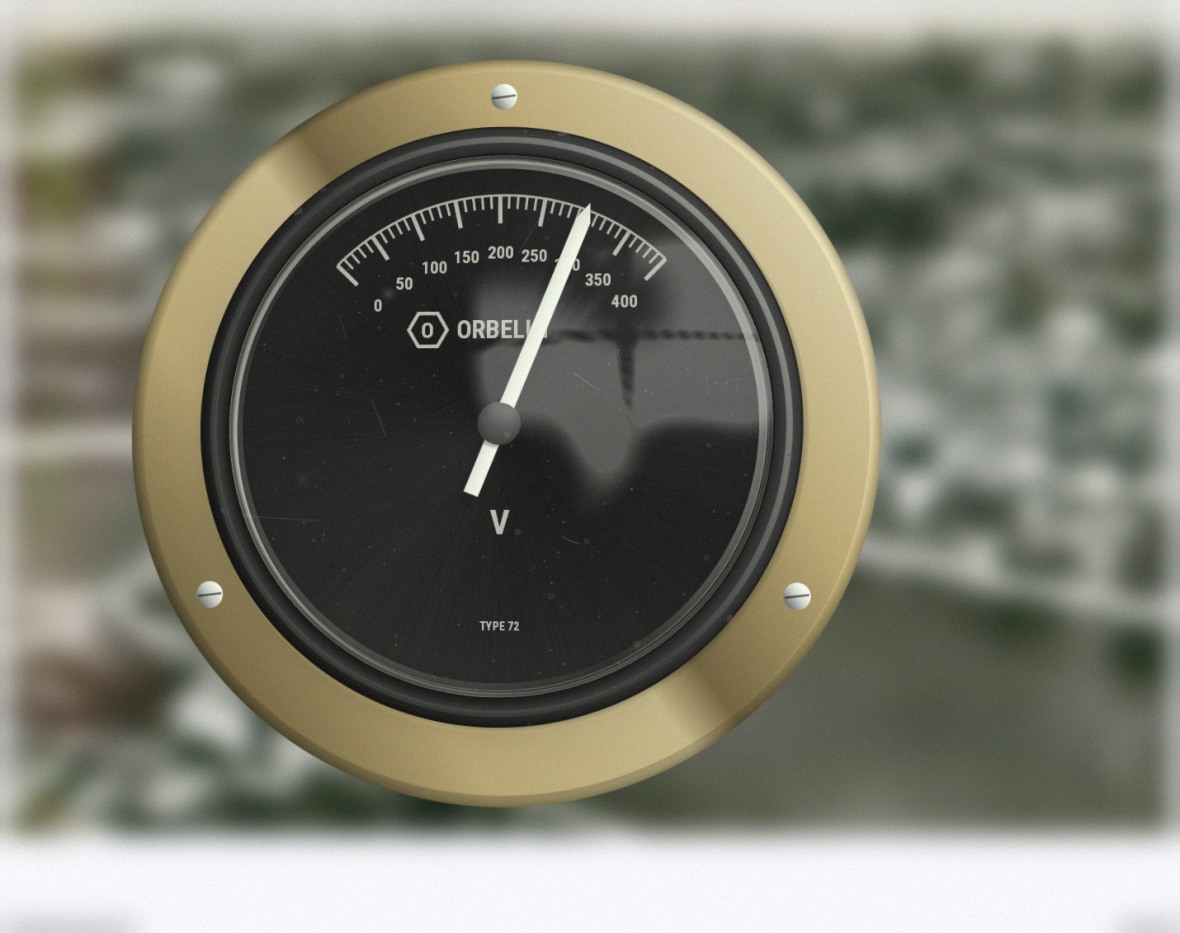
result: 300 V
